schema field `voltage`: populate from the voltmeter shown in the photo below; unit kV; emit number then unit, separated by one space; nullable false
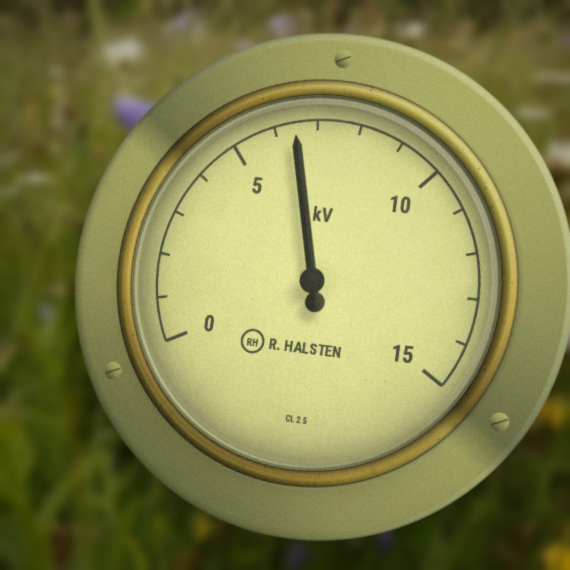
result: 6.5 kV
